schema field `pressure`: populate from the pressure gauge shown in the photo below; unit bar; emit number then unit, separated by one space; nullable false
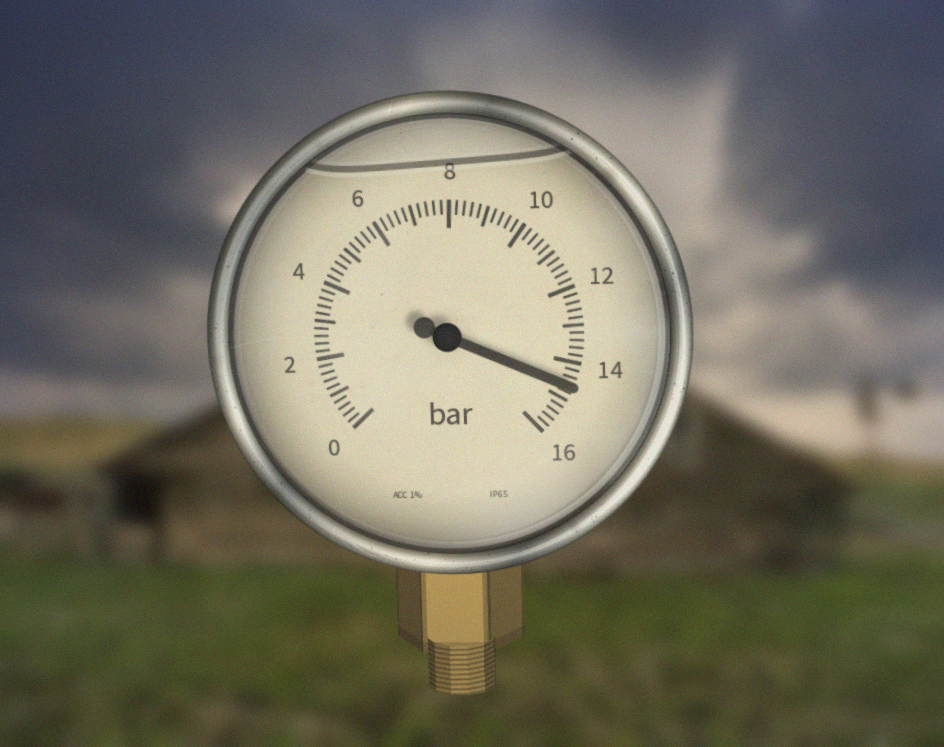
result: 14.6 bar
